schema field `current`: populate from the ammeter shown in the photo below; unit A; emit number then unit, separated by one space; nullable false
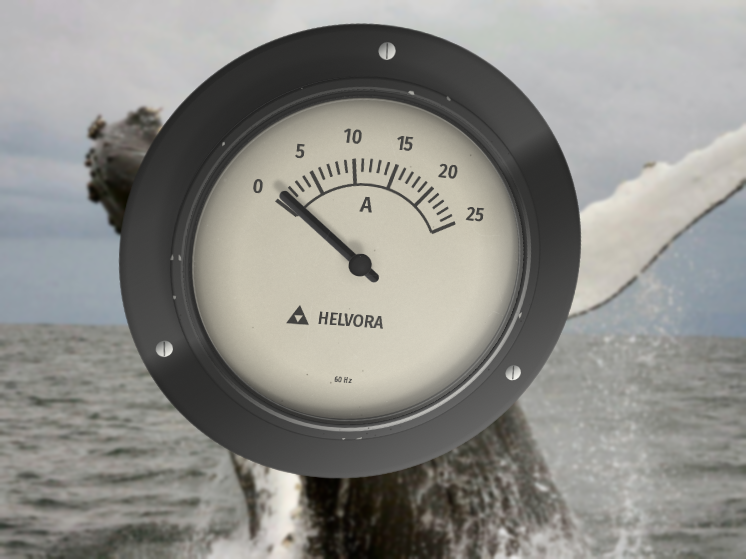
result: 1 A
